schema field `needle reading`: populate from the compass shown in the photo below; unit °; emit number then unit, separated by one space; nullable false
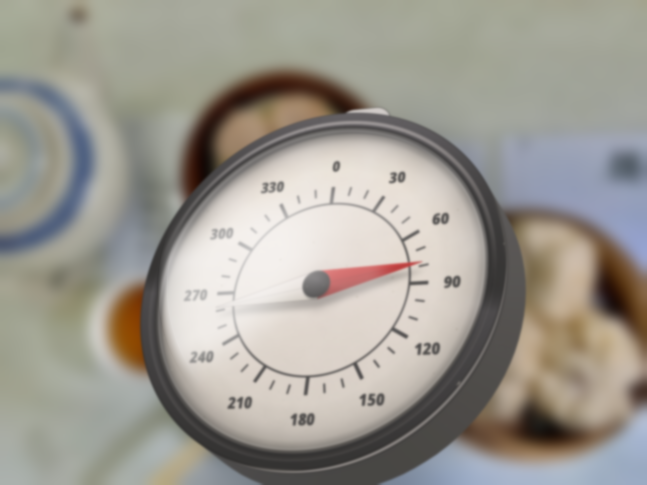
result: 80 °
